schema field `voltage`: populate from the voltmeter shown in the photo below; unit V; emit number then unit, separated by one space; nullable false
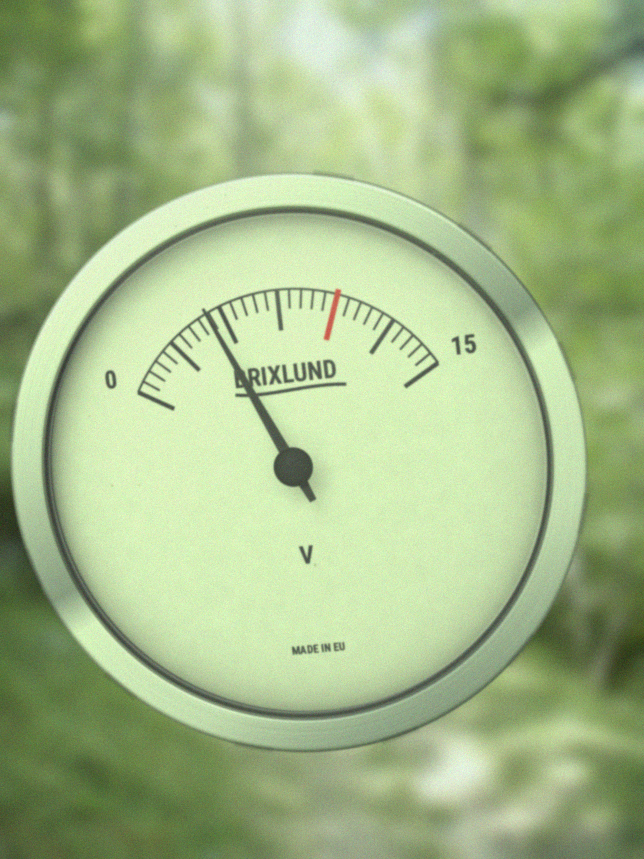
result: 4.5 V
